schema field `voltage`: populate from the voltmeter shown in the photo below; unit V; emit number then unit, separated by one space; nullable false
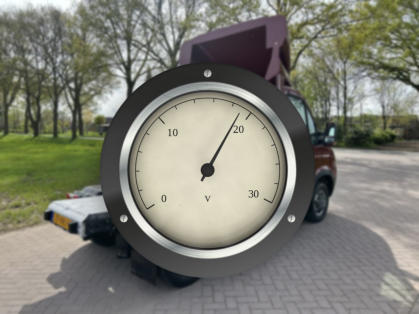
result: 19 V
